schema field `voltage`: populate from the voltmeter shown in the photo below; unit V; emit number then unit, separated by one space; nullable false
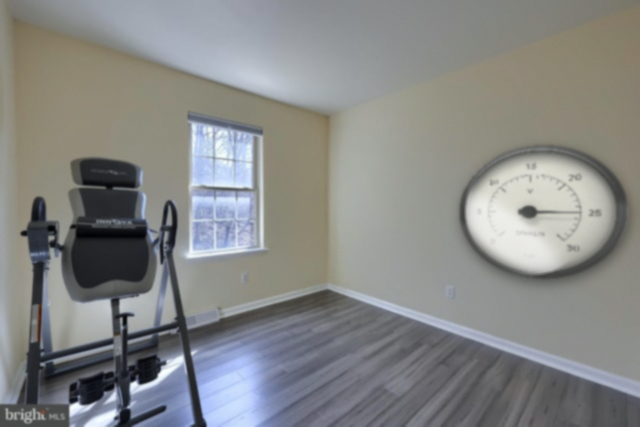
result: 25 V
